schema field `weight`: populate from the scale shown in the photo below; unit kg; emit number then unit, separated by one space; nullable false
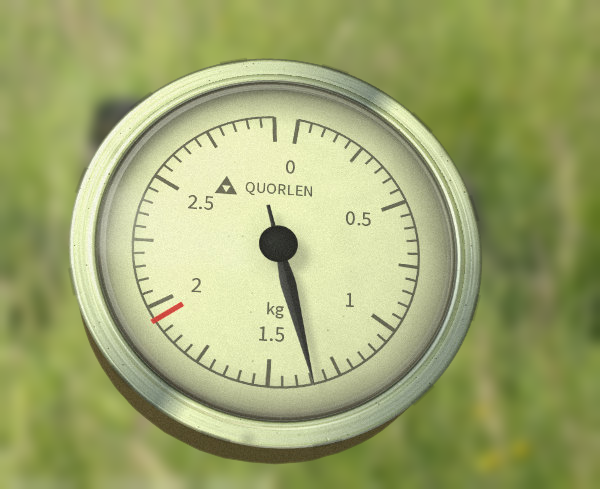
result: 1.35 kg
